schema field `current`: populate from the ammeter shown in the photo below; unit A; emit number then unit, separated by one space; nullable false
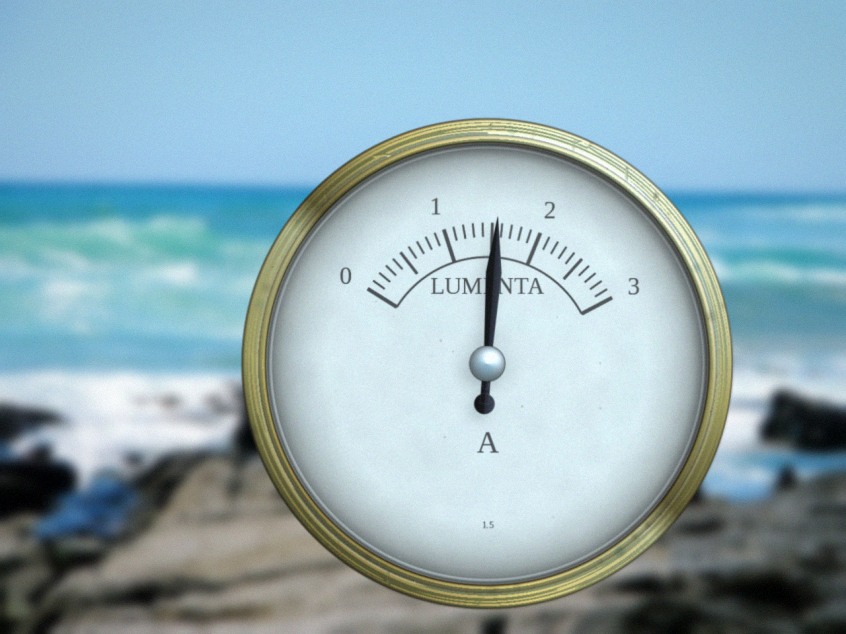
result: 1.55 A
